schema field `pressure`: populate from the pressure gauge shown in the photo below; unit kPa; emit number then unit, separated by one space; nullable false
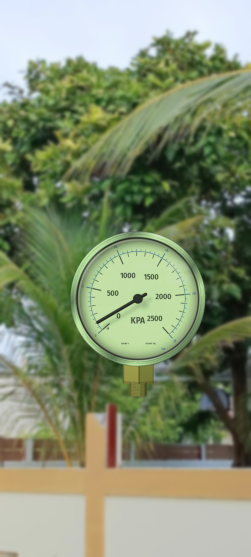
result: 100 kPa
